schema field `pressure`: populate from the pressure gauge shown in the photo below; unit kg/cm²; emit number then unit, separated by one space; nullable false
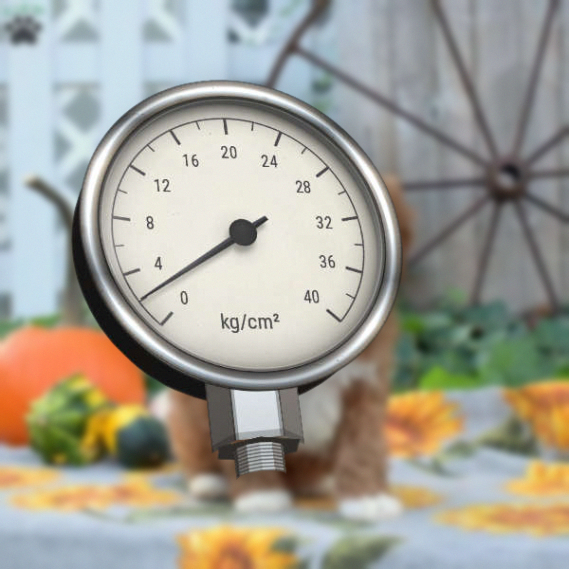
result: 2 kg/cm²
